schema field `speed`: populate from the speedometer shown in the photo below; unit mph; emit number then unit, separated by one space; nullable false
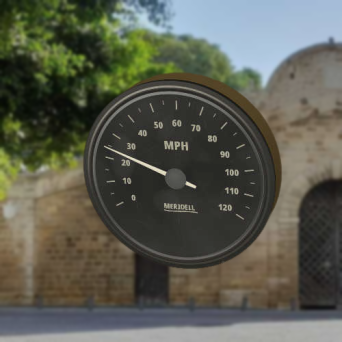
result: 25 mph
